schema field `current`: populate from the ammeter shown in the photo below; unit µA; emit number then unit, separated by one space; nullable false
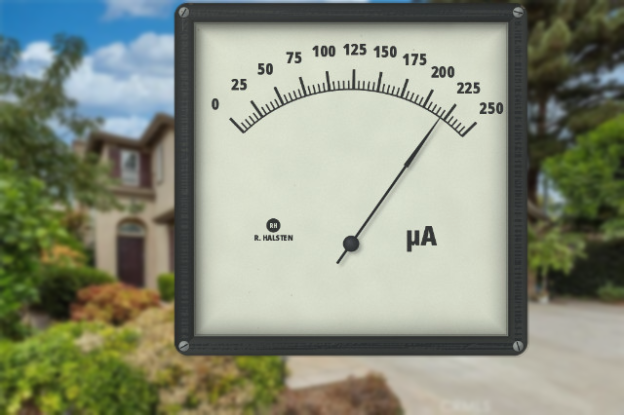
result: 220 µA
